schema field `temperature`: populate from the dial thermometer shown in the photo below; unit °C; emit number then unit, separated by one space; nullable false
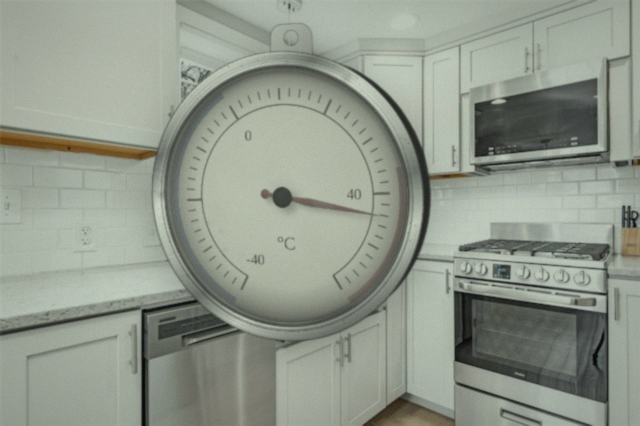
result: 44 °C
